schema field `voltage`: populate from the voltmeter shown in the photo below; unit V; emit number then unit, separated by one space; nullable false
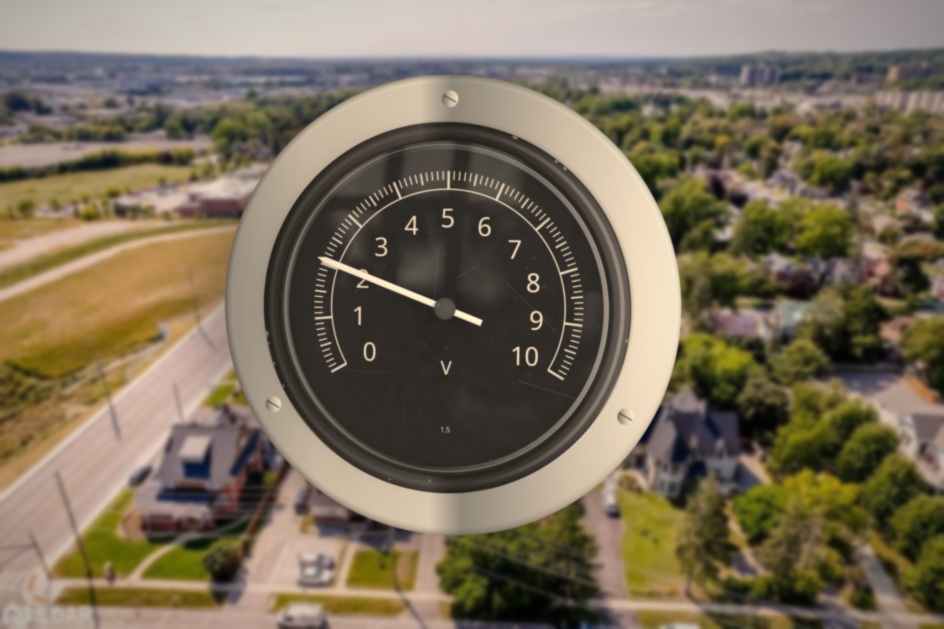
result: 2.1 V
